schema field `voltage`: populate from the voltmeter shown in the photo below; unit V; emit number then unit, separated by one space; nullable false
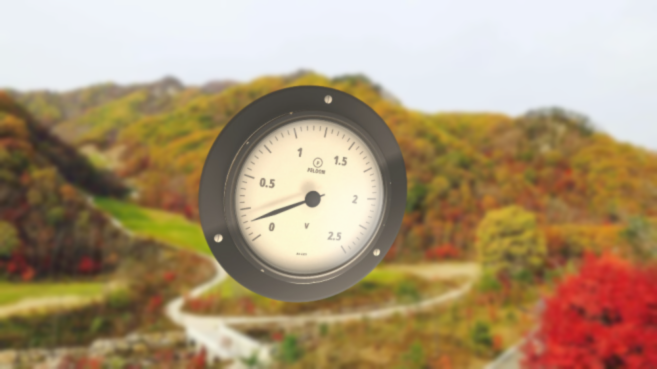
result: 0.15 V
